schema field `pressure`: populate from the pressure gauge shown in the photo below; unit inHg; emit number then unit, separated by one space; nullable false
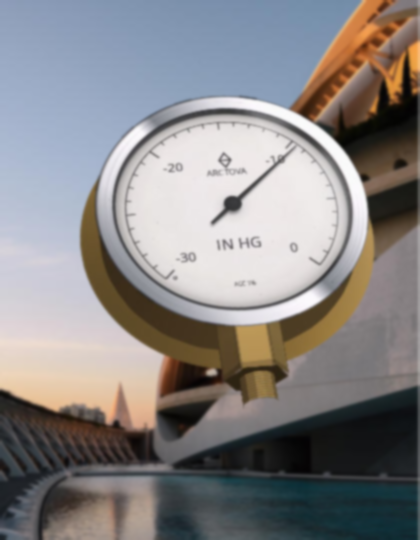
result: -9.5 inHg
